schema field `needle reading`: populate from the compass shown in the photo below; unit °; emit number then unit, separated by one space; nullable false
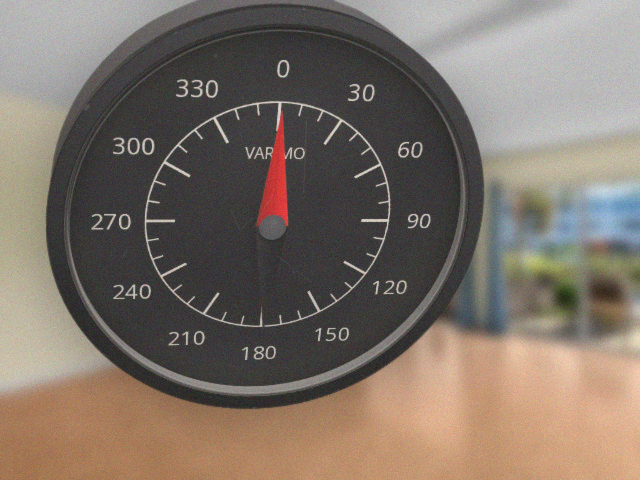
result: 0 °
